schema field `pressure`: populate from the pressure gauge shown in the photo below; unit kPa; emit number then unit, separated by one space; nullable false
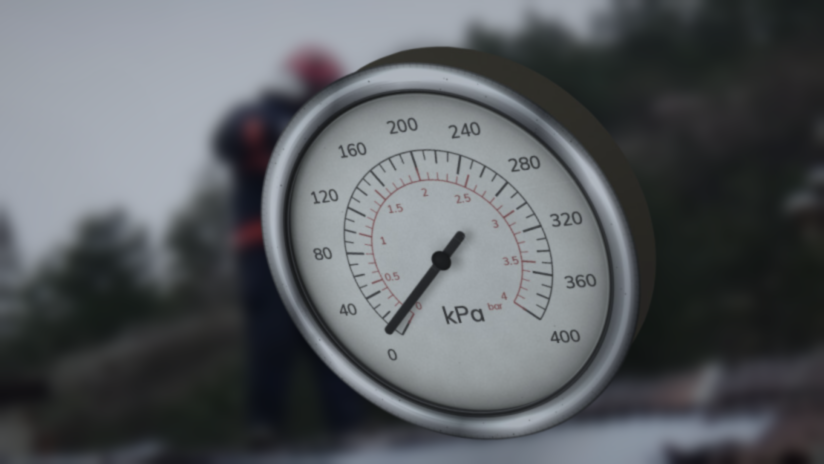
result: 10 kPa
